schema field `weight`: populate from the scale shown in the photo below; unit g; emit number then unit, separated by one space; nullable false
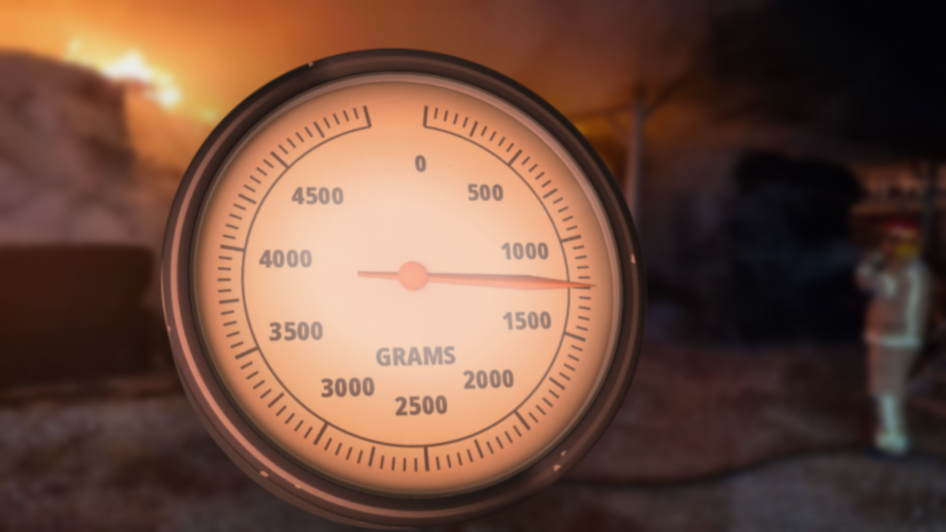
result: 1250 g
